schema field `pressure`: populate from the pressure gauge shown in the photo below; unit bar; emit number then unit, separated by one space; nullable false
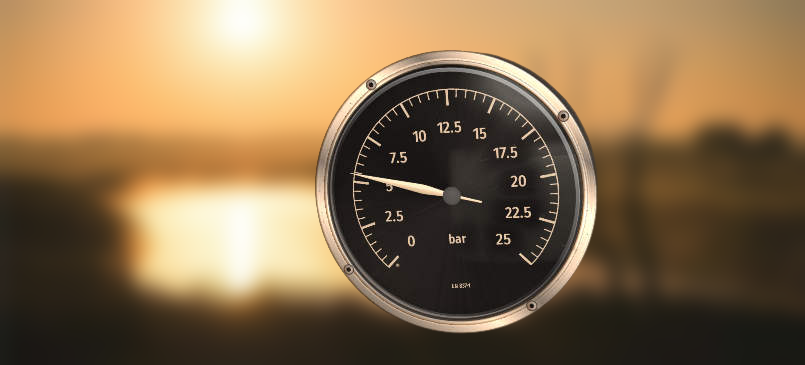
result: 5.5 bar
